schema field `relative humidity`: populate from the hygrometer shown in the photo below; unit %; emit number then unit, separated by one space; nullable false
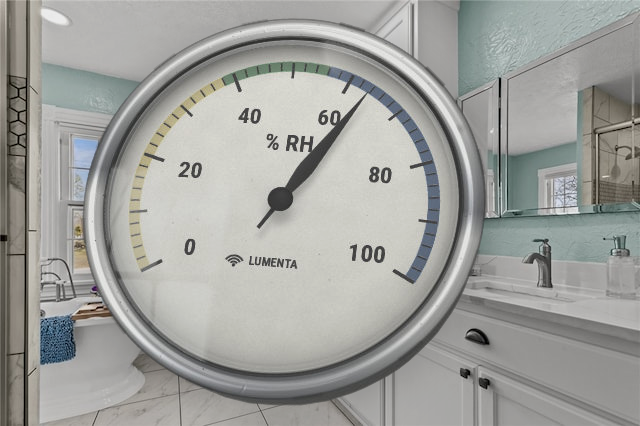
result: 64 %
